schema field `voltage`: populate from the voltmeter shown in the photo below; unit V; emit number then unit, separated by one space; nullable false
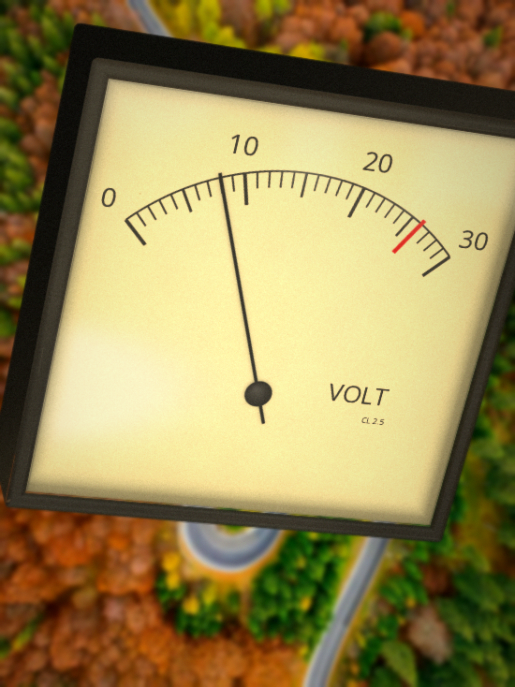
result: 8 V
